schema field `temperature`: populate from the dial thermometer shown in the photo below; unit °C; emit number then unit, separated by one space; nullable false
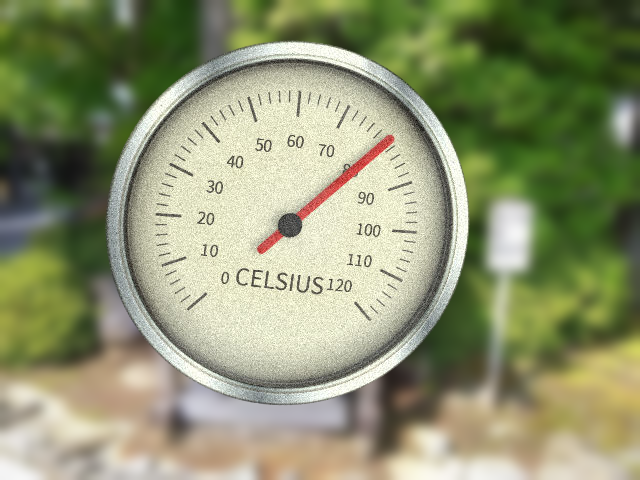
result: 80 °C
